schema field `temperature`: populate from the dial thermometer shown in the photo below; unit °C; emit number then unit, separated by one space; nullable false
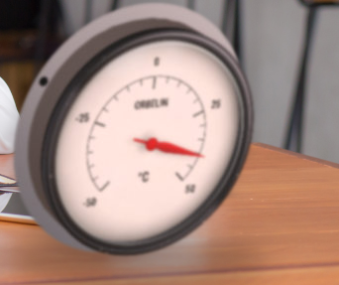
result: 40 °C
